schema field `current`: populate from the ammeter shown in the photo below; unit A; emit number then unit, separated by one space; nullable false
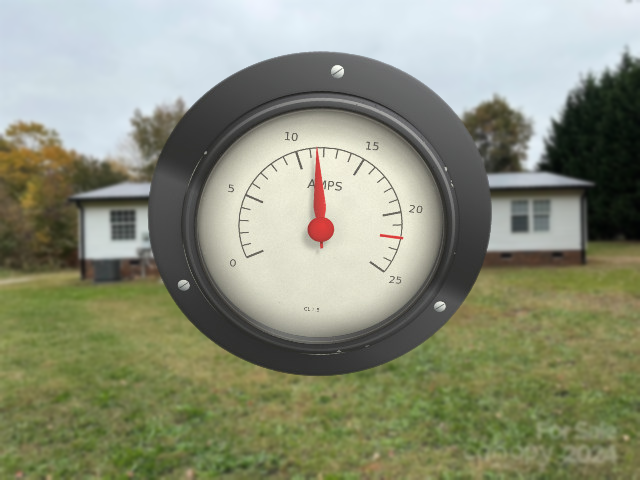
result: 11.5 A
